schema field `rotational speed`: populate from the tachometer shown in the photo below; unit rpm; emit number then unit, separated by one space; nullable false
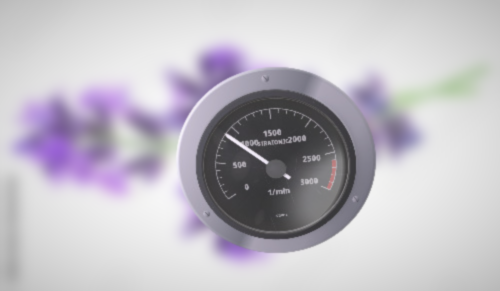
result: 900 rpm
